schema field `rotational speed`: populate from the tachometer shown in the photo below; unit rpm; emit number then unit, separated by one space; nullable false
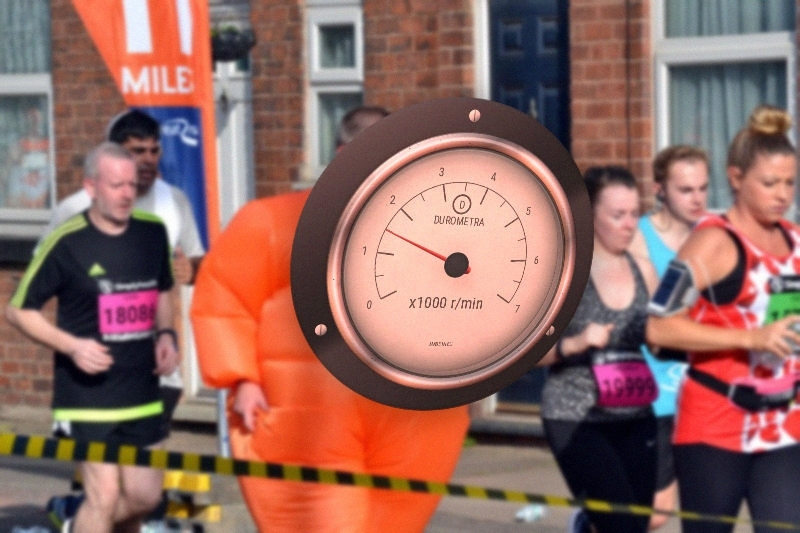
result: 1500 rpm
